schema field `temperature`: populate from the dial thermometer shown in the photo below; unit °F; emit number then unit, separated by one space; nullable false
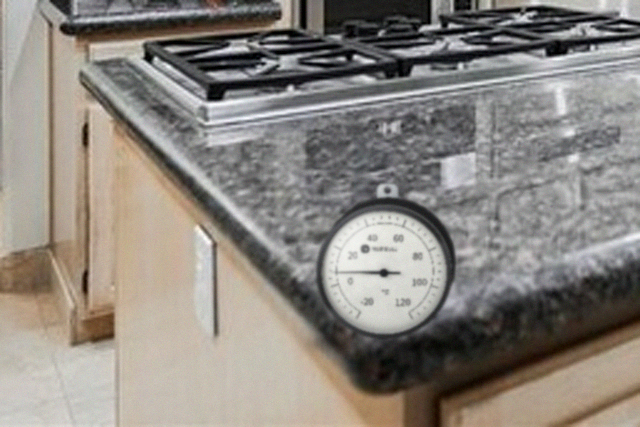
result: 8 °F
